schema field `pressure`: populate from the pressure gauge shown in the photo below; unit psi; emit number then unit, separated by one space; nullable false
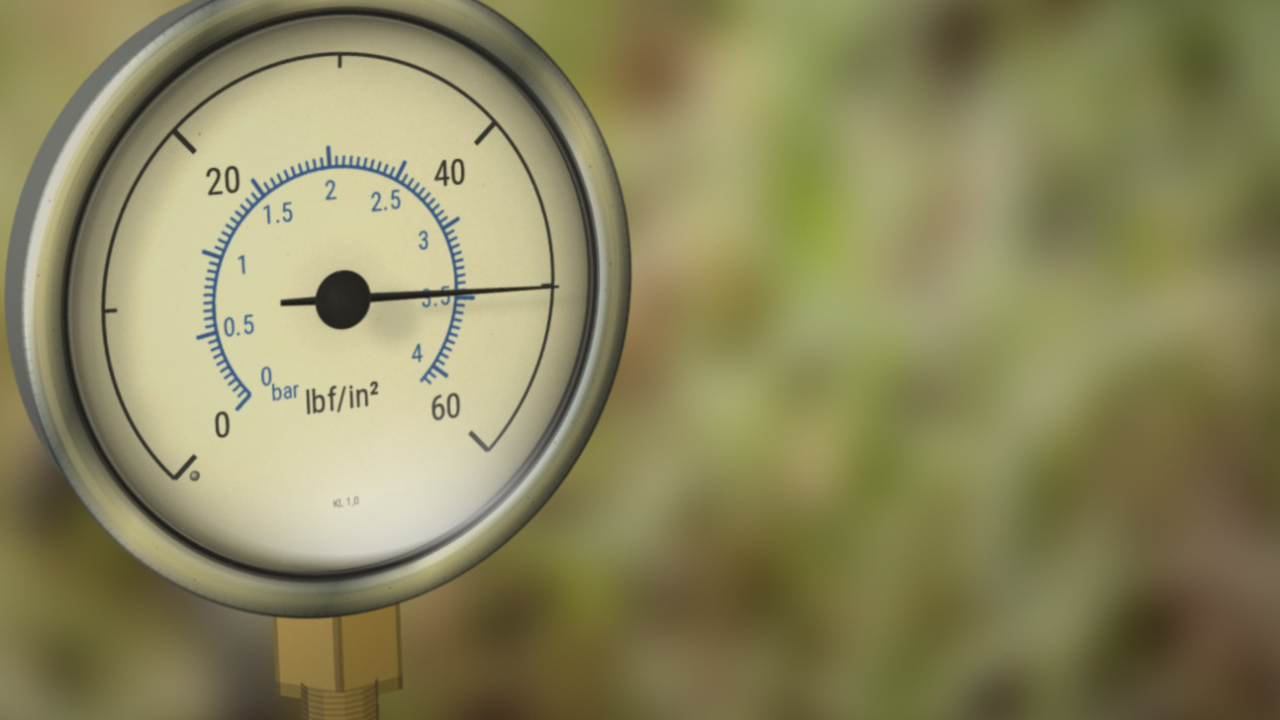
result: 50 psi
